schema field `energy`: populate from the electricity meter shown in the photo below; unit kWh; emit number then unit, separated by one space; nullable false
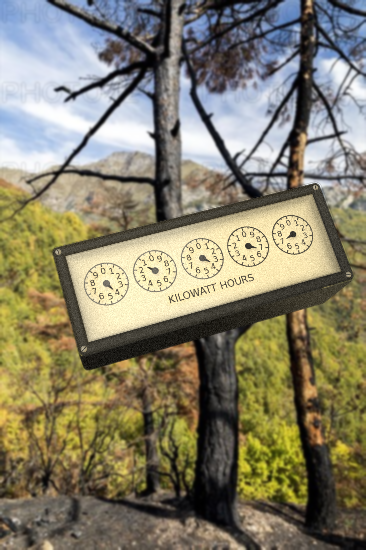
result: 41367 kWh
